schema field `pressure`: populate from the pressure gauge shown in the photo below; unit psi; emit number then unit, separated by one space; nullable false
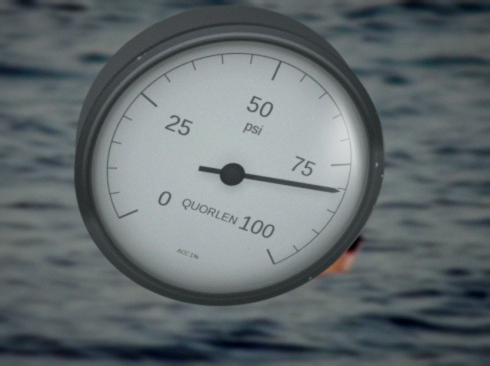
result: 80 psi
